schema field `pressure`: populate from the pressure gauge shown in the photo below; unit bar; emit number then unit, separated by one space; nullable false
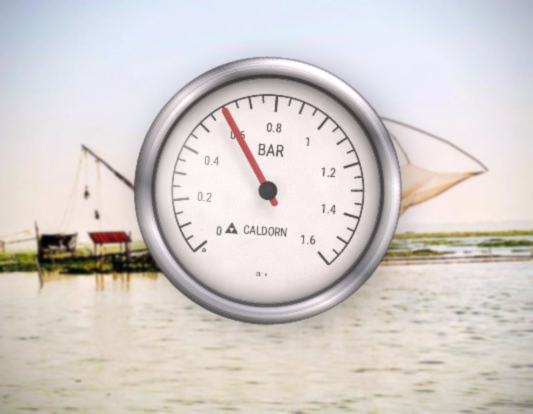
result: 0.6 bar
